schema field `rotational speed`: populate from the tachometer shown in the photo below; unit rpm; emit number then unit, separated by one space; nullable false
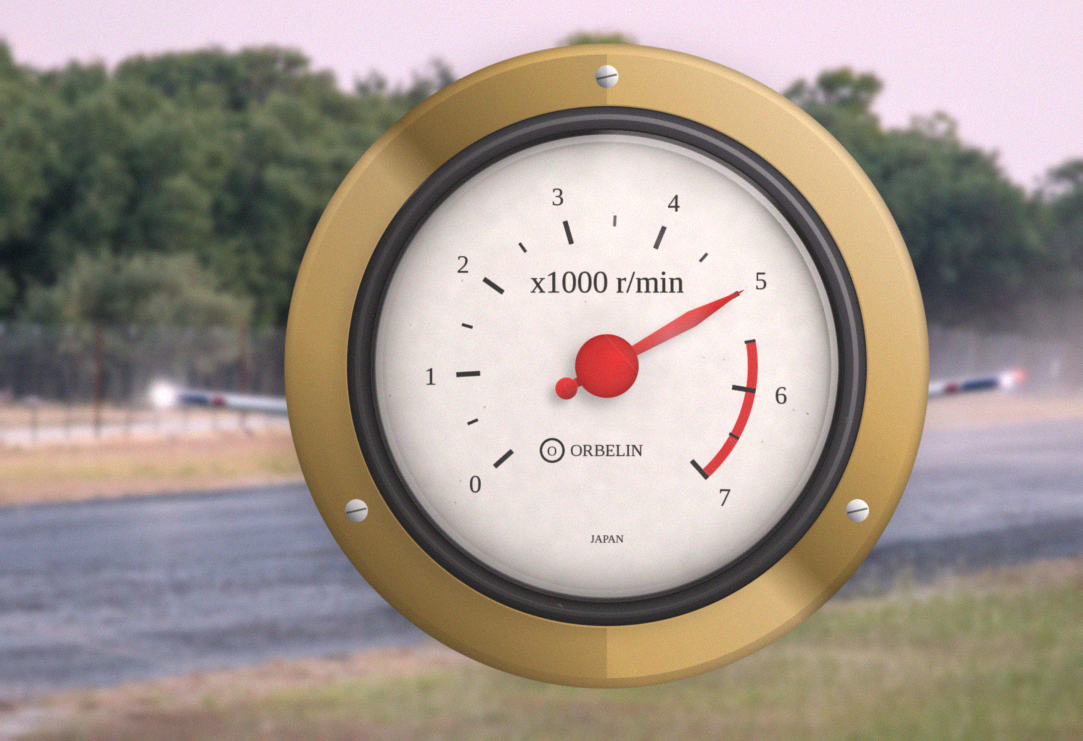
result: 5000 rpm
